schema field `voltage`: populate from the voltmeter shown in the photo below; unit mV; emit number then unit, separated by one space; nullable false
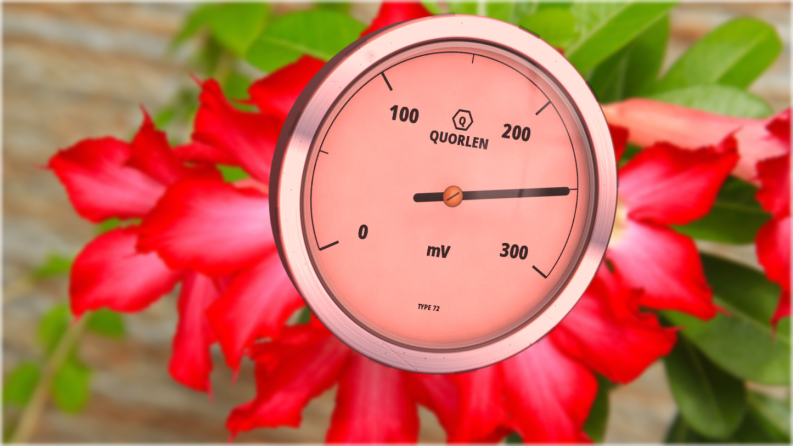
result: 250 mV
